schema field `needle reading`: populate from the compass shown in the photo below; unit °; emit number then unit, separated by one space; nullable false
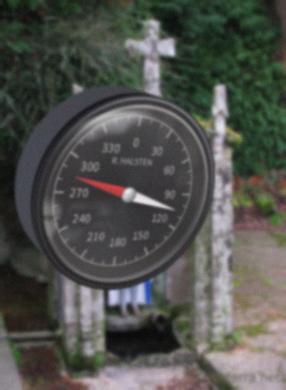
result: 285 °
